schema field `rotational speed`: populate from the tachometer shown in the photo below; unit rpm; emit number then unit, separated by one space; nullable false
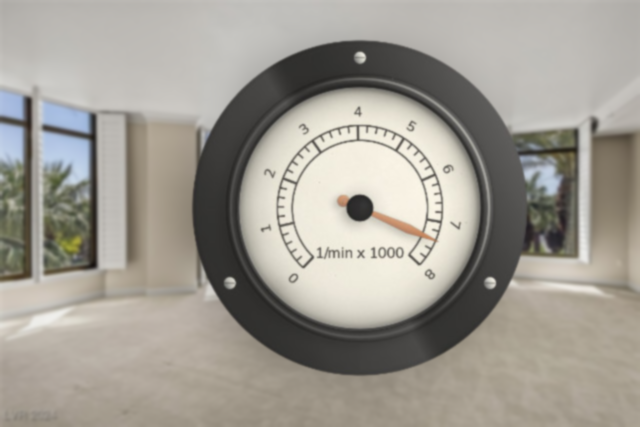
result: 7400 rpm
